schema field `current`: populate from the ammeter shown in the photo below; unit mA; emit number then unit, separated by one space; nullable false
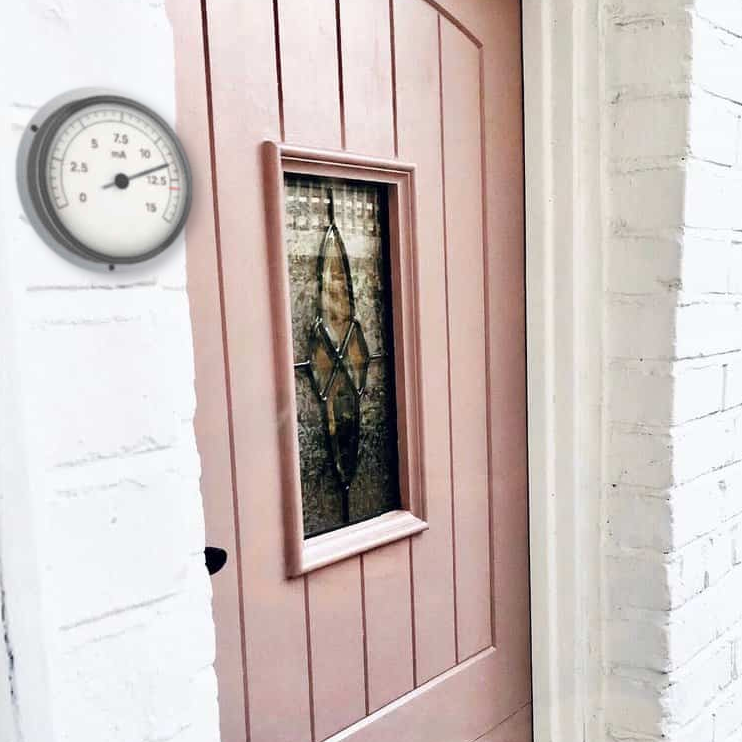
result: 11.5 mA
